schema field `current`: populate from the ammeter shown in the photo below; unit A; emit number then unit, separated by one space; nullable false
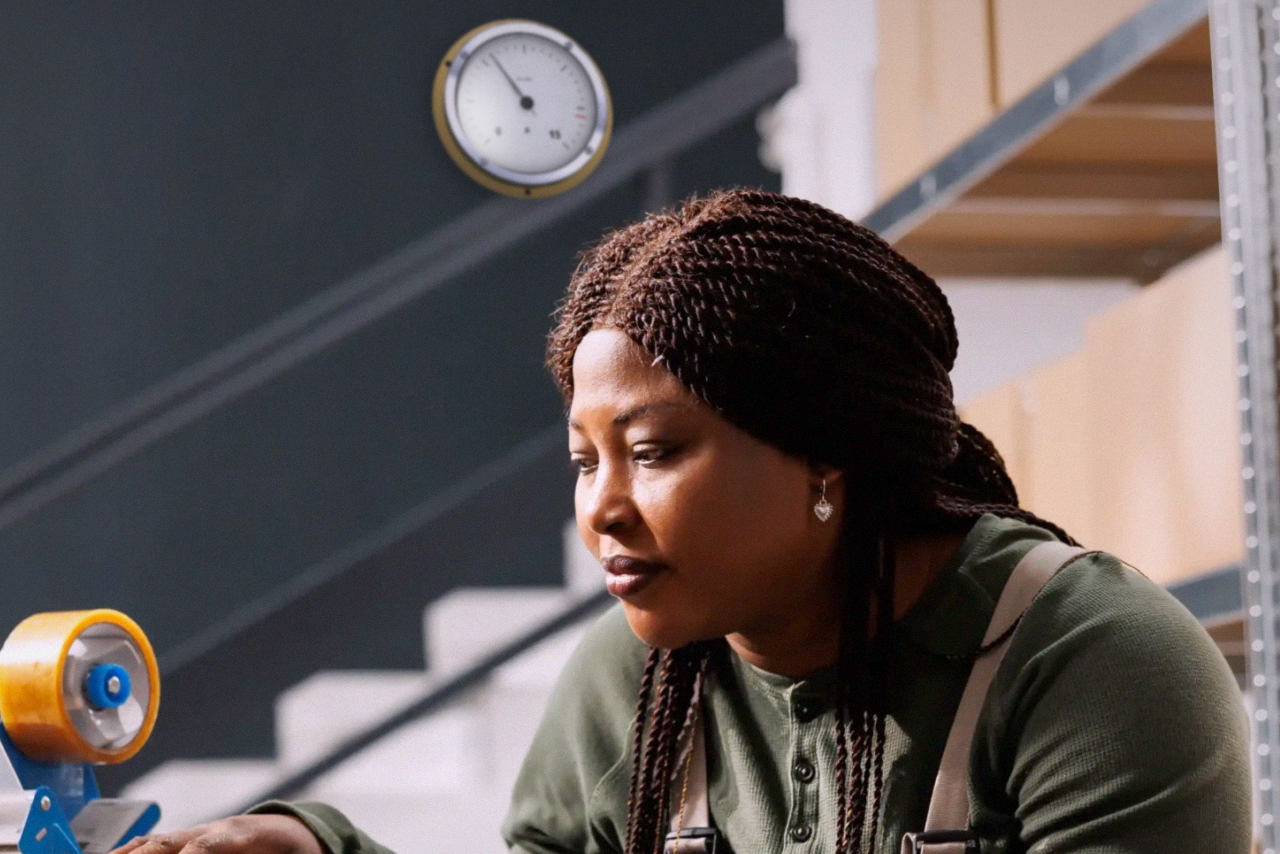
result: 5.5 A
